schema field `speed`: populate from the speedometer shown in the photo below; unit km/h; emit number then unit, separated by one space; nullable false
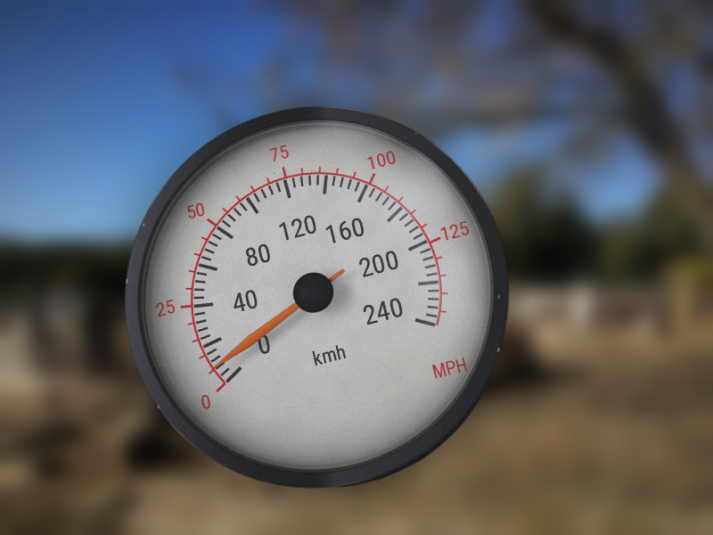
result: 8 km/h
